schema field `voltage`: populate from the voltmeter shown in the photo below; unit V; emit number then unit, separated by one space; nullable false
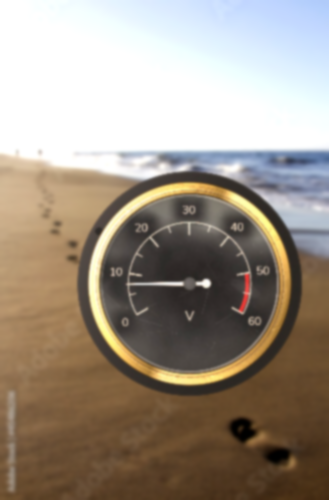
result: 7.5 V
